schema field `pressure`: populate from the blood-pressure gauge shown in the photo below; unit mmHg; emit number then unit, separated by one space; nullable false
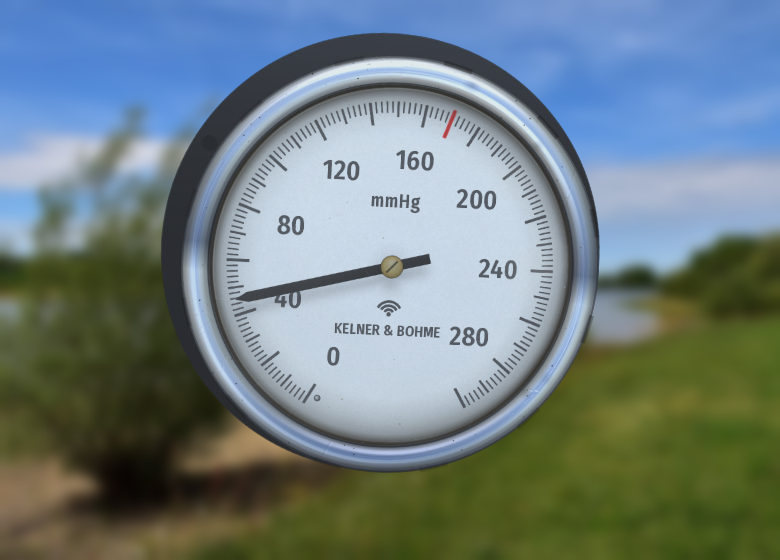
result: 46 mmHg
